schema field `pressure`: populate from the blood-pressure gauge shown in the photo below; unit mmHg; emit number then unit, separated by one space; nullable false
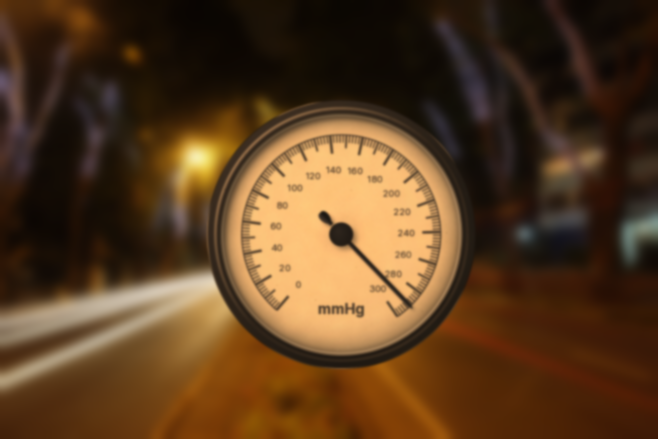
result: 290 mmHg
